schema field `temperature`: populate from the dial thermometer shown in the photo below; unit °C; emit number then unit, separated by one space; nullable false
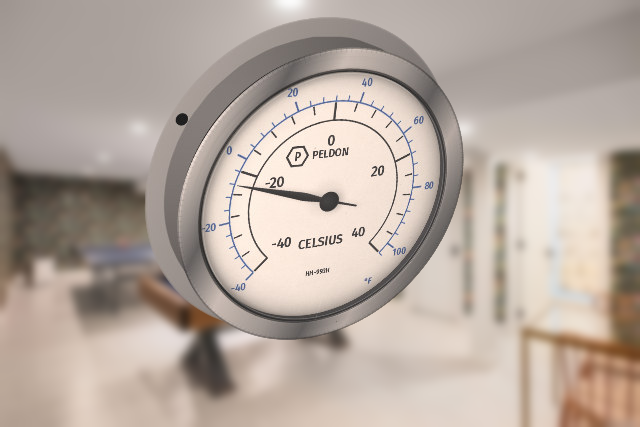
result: -22 °C
